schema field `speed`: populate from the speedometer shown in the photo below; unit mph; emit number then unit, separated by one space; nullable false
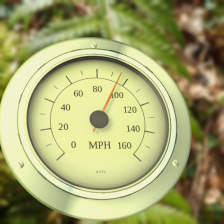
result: 95 mph
